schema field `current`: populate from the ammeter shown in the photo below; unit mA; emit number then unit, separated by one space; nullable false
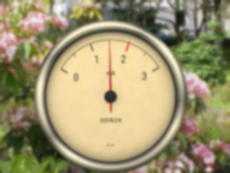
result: 1.5 mA
